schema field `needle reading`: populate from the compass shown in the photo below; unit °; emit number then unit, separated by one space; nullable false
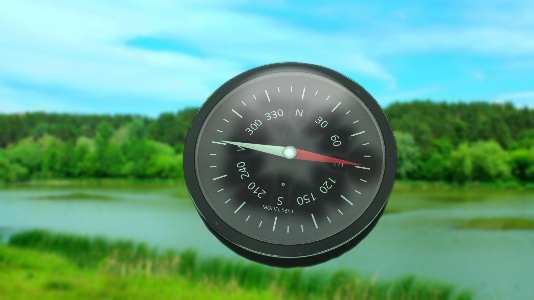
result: 90 °
